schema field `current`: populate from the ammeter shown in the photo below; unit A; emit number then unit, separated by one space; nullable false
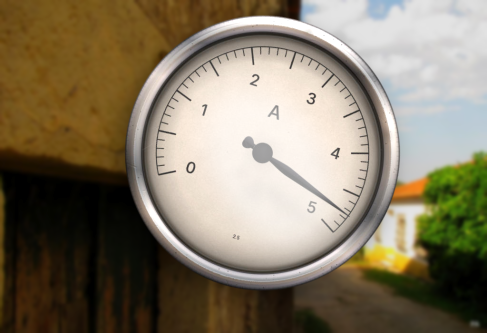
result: 4.75 A
